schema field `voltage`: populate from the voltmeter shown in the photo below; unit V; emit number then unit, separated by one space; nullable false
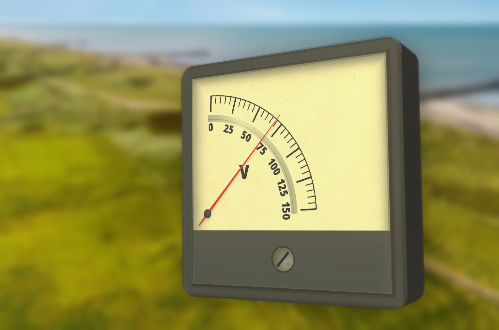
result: 70 V
